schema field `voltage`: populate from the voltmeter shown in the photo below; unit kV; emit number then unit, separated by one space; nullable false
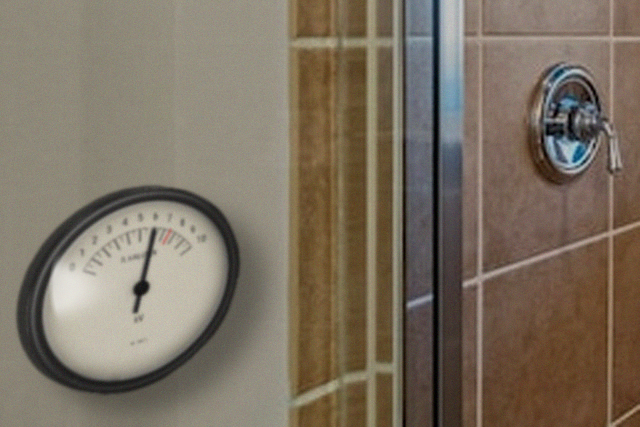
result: 6 kV
